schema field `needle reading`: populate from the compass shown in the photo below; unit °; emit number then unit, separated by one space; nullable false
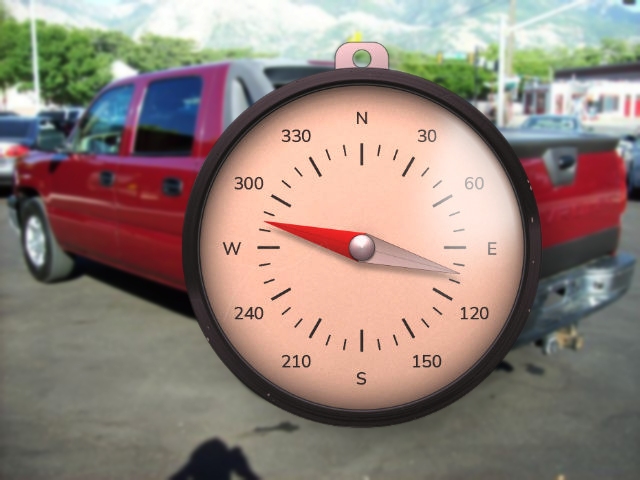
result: 285 °
